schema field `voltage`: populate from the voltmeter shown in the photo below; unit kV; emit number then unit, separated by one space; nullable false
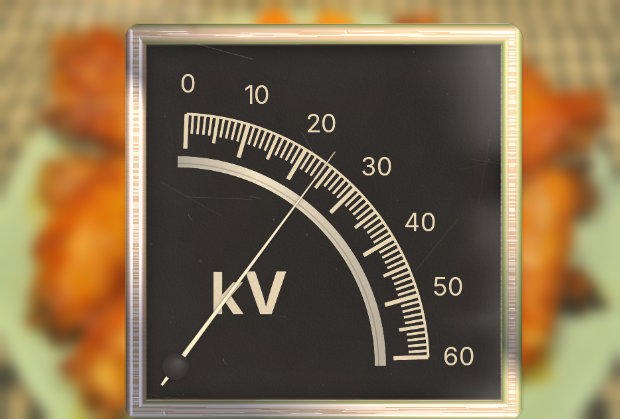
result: 24 kV
